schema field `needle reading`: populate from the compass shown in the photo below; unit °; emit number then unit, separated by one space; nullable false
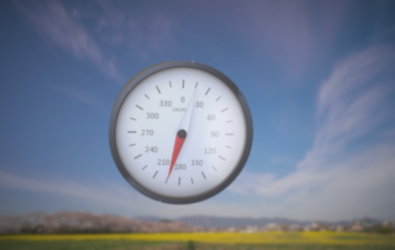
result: 195 °
